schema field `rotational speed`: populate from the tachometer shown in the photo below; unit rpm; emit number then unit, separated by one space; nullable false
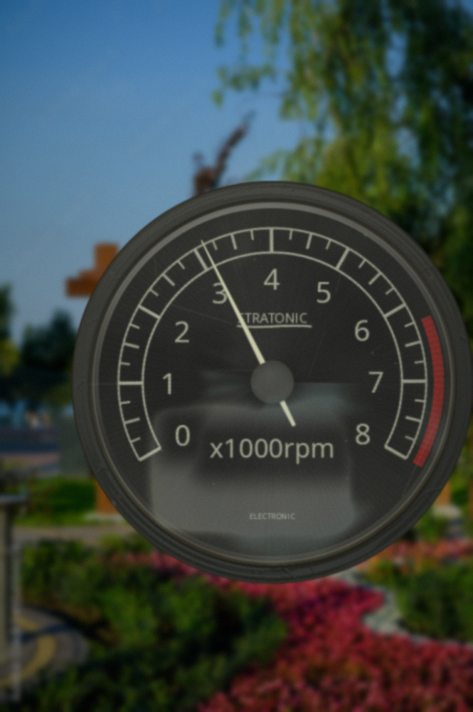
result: 3125 rpm
